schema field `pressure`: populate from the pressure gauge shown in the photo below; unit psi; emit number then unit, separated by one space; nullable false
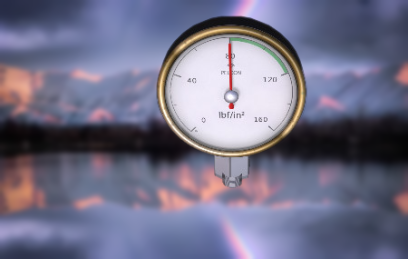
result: 80 psi
